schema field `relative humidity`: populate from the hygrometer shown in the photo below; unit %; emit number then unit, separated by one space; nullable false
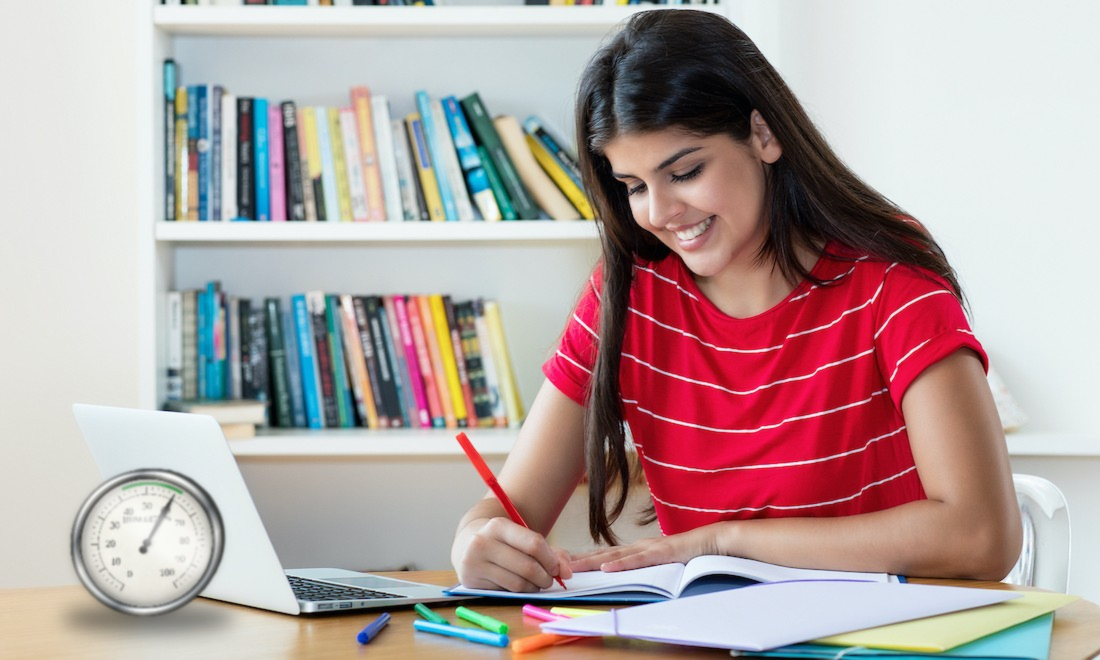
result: 60 %
